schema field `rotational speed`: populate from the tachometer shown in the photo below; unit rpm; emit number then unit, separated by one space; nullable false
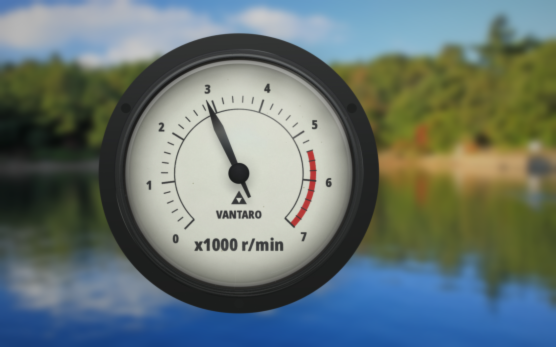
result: 2900 rpm
